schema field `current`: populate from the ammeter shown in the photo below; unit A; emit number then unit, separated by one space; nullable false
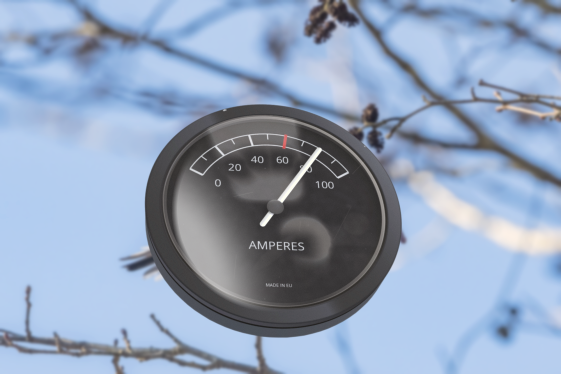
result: 80 A
